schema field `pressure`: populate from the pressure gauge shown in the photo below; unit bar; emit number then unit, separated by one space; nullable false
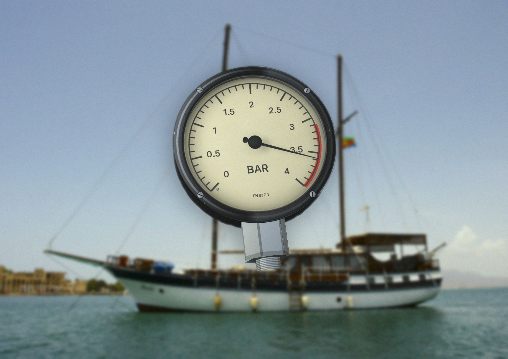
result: 3.6 bar
